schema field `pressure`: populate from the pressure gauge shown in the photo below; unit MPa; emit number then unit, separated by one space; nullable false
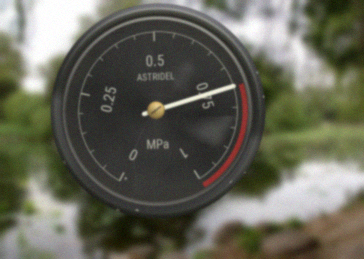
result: 0.75 MPa
